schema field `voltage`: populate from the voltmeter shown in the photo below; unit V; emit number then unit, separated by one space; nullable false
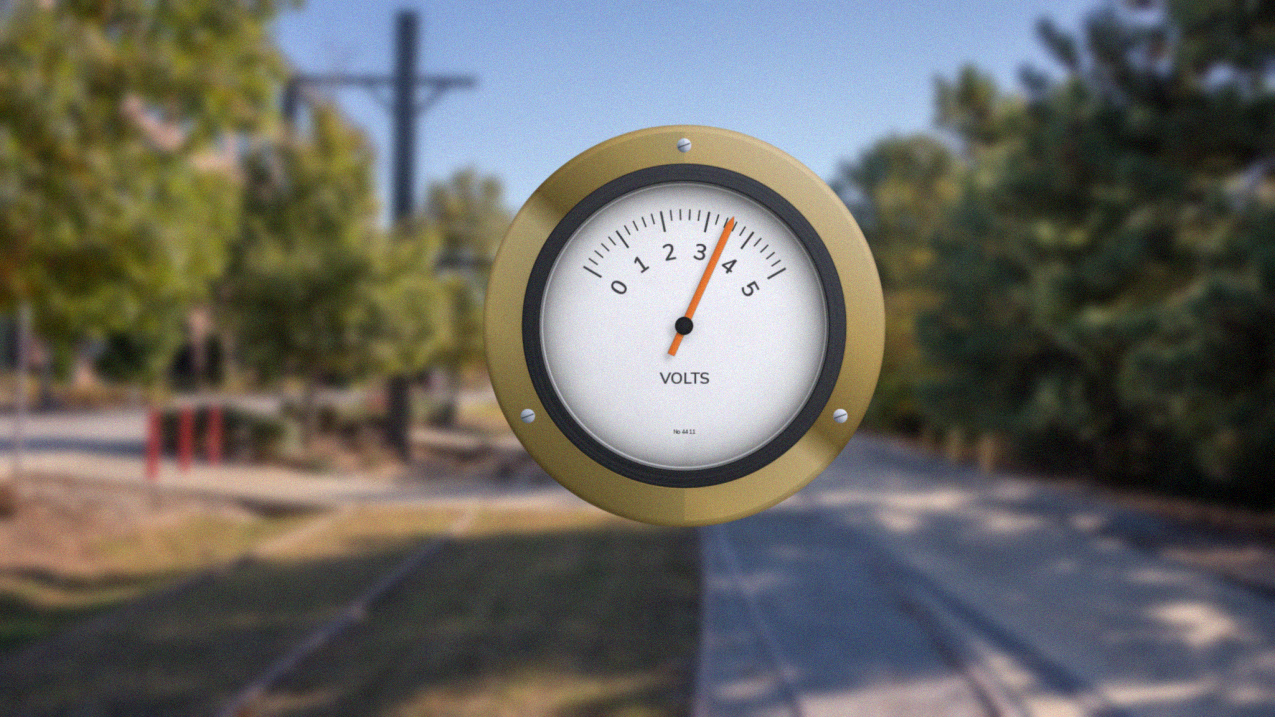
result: 3.5 V
